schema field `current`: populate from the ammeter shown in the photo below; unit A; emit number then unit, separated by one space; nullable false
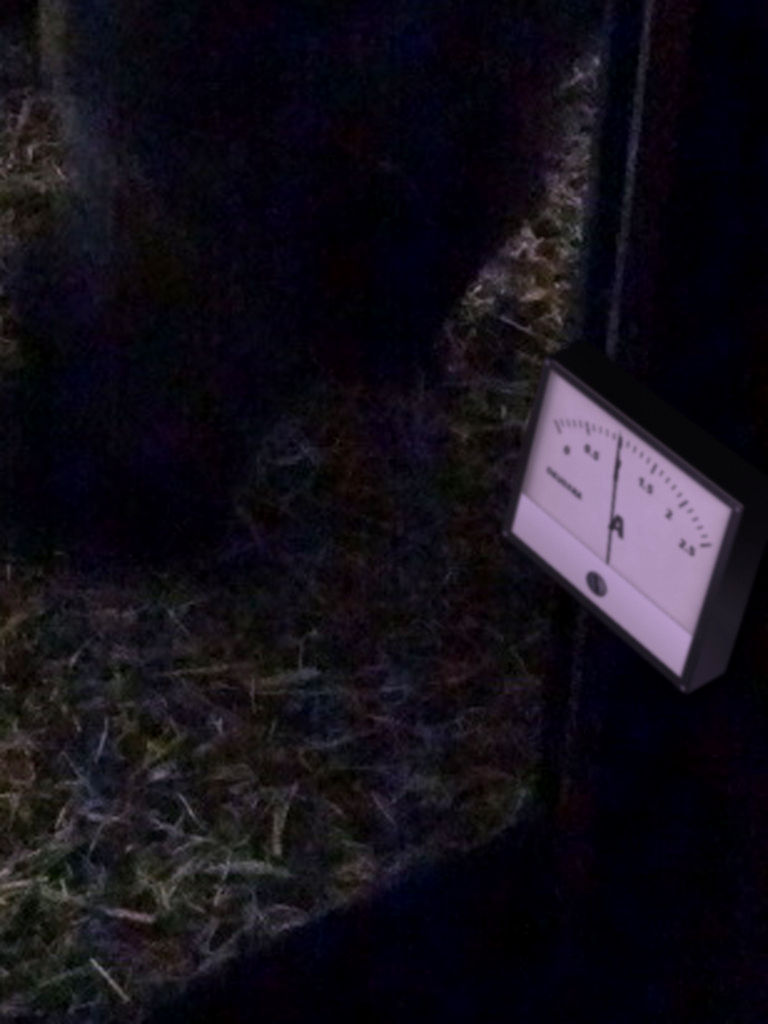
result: 1 A
